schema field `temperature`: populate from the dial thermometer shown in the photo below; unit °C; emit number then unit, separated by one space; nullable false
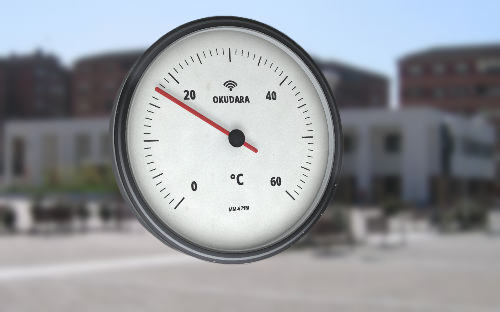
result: 17 °C
